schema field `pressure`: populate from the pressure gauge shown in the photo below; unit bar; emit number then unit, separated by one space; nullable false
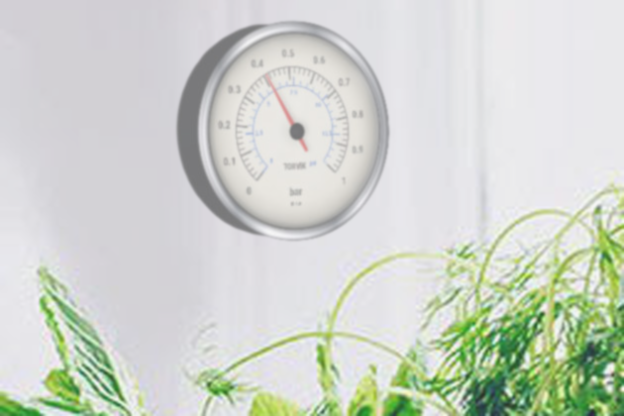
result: 0.4 bar
